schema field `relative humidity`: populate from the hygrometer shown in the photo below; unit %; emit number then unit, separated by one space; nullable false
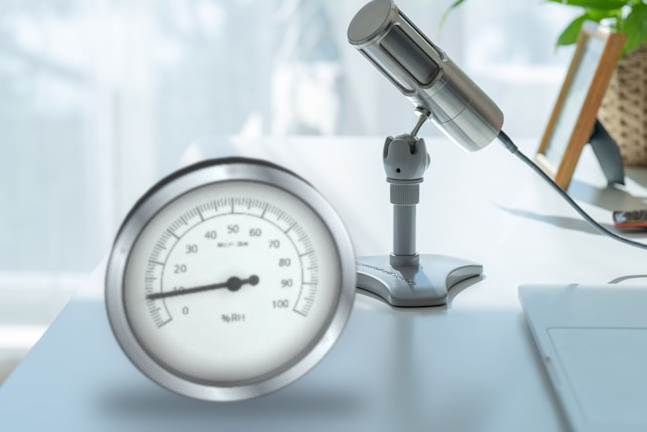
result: 10 %
